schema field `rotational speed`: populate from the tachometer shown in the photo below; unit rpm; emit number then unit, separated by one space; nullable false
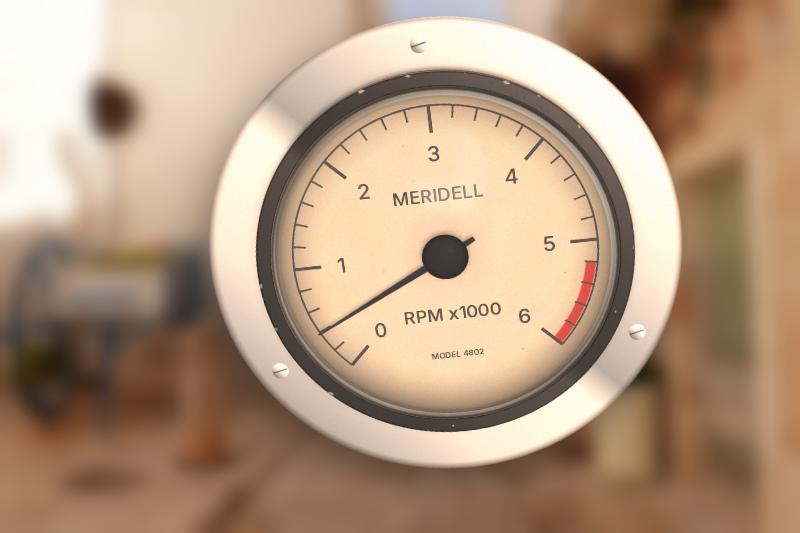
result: 400 rpm
